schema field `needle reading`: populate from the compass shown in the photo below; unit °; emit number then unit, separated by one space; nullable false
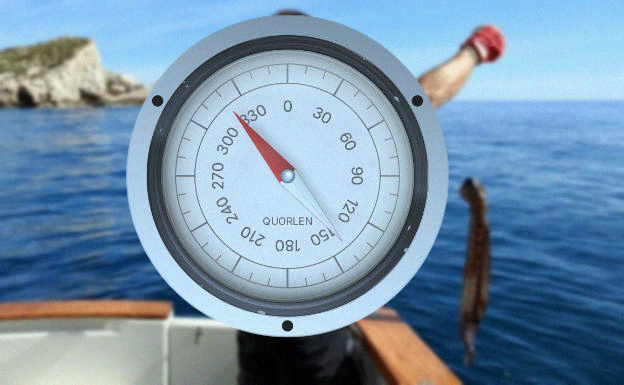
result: 320 °
